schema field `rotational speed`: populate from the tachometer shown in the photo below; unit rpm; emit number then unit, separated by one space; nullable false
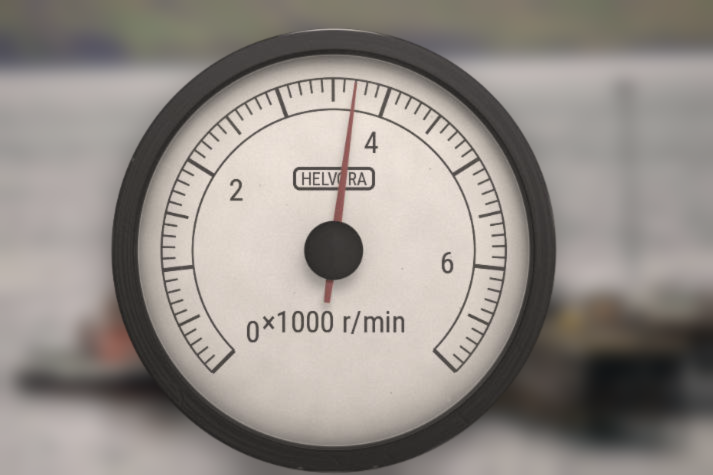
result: 3700 rpm
